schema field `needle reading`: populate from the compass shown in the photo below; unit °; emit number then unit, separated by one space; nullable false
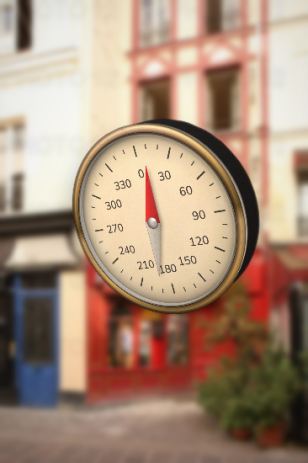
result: 10 °
